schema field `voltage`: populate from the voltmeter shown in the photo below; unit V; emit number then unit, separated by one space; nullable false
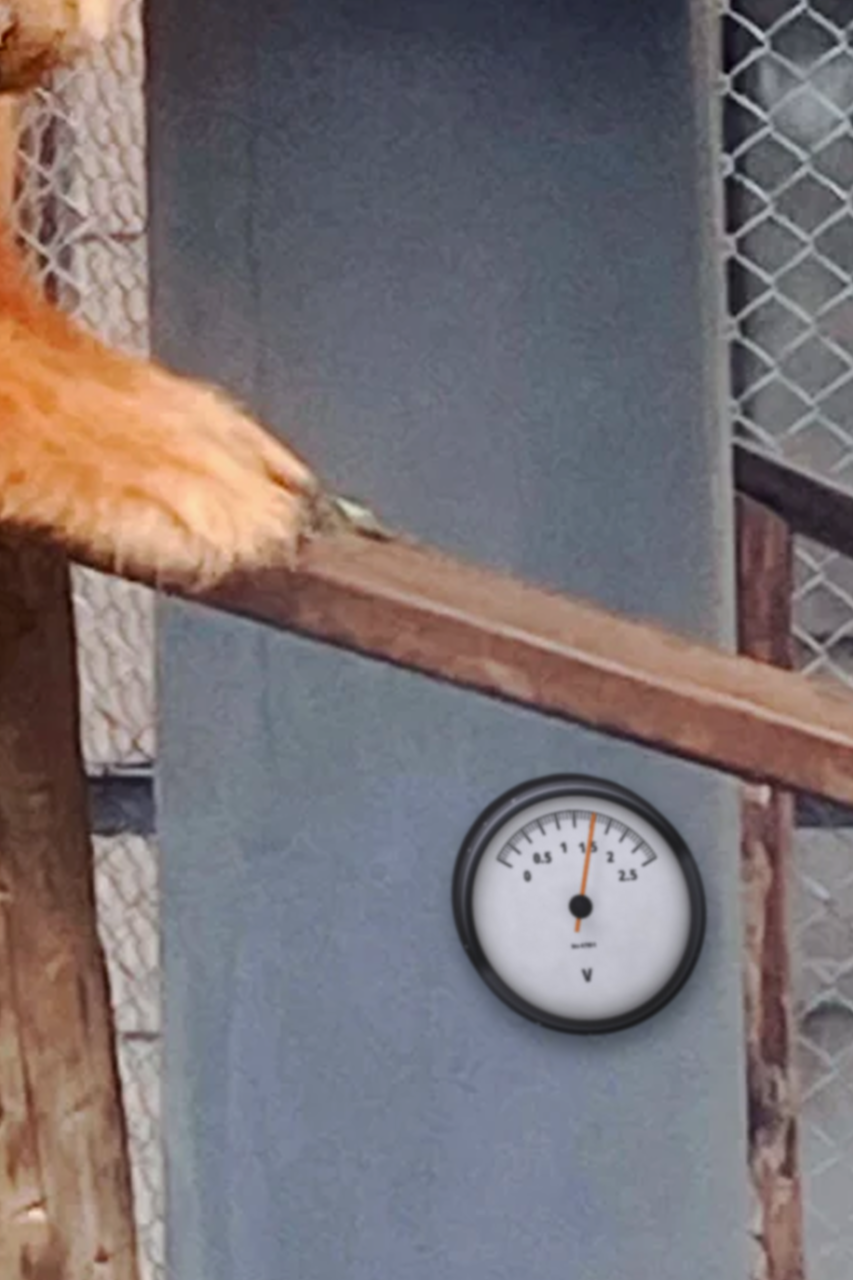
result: 1.5 V
